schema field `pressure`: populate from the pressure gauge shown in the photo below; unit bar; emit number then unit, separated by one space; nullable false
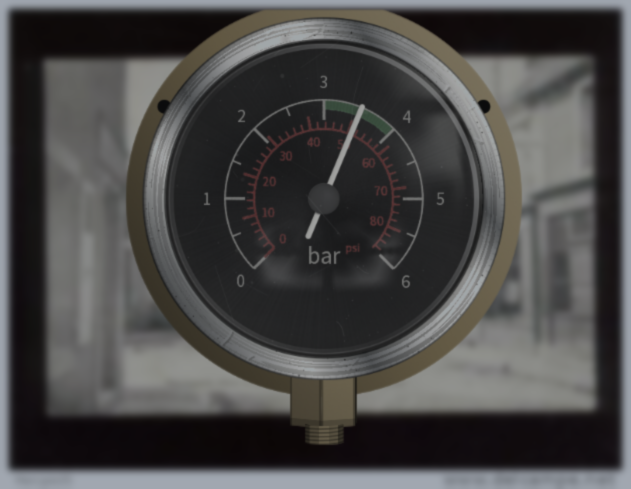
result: 3.5 bar
